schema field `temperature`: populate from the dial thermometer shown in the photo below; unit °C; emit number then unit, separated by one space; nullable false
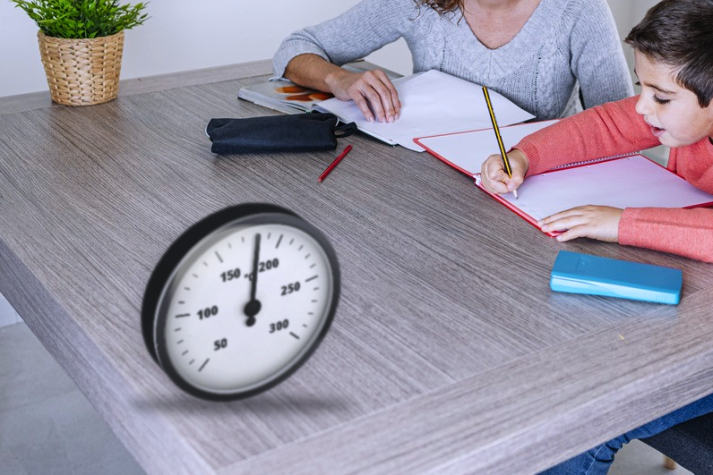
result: 180 °C
